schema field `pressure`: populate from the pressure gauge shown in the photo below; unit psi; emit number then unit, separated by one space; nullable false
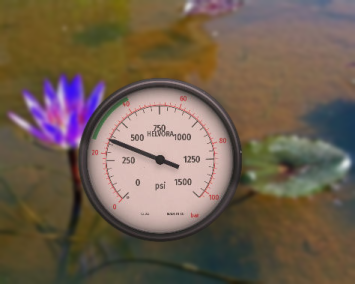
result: 375 psi
